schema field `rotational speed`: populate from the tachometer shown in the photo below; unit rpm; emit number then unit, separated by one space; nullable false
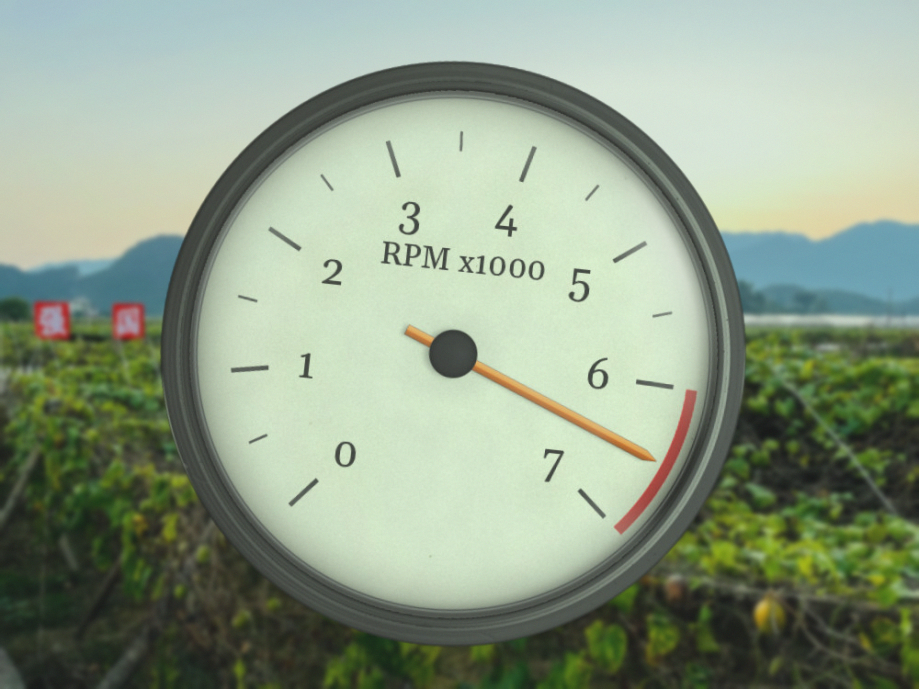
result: 6500 rpm
